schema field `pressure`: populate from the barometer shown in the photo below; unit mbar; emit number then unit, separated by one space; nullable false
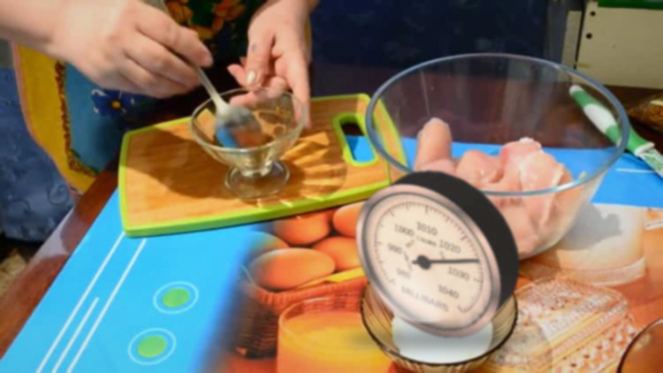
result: 1025 mbar
